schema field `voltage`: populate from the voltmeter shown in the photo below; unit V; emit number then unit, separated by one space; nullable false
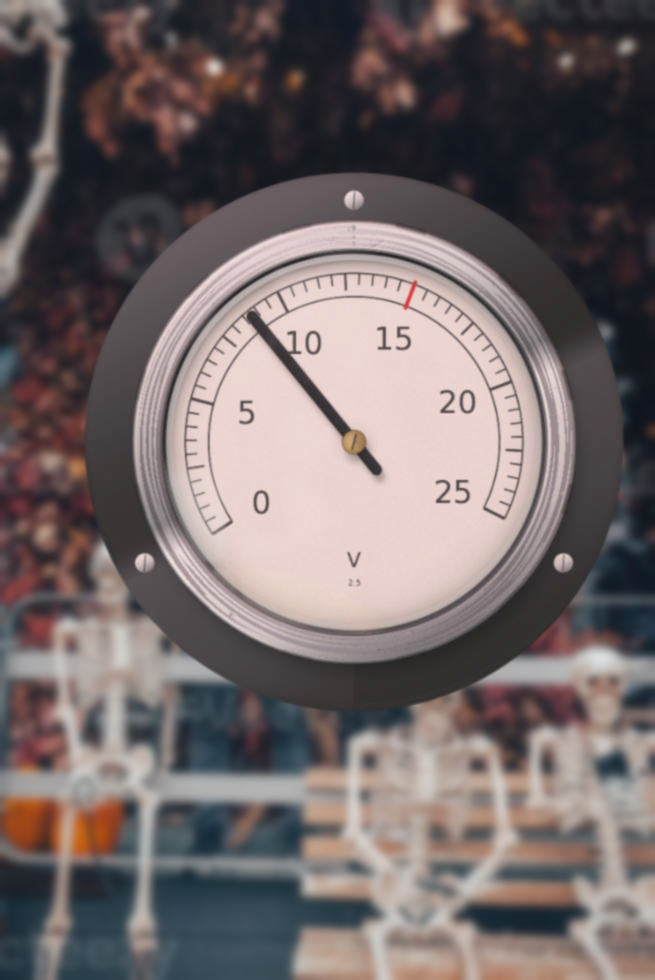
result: 8.75 V
